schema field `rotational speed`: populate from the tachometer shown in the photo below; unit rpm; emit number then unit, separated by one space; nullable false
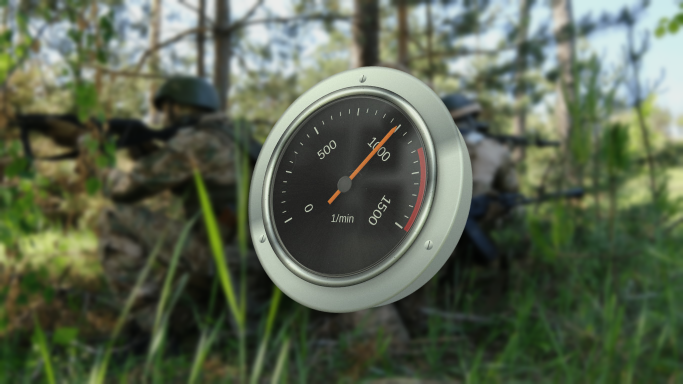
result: 1000 rpm
